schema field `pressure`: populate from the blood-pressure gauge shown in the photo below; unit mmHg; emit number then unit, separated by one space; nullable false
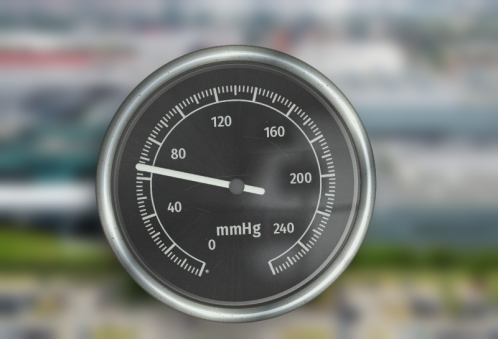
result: 66 mmHg
